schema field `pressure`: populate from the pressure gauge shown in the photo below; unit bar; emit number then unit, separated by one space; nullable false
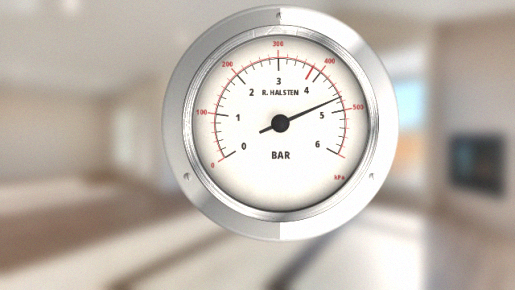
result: 4.7 bar
